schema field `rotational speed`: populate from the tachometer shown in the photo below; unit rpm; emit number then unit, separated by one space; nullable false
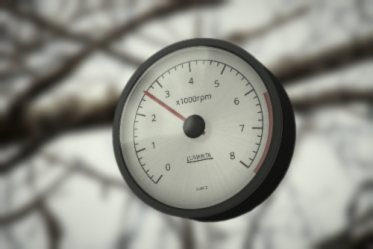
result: 2600 rpm
